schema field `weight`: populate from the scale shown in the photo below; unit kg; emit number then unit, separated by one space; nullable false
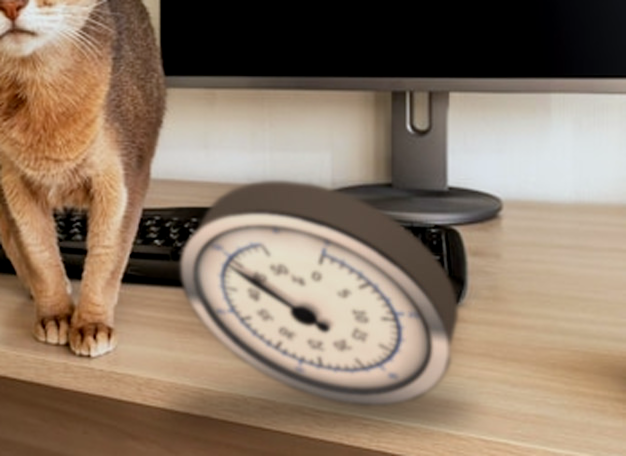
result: 45 kg
